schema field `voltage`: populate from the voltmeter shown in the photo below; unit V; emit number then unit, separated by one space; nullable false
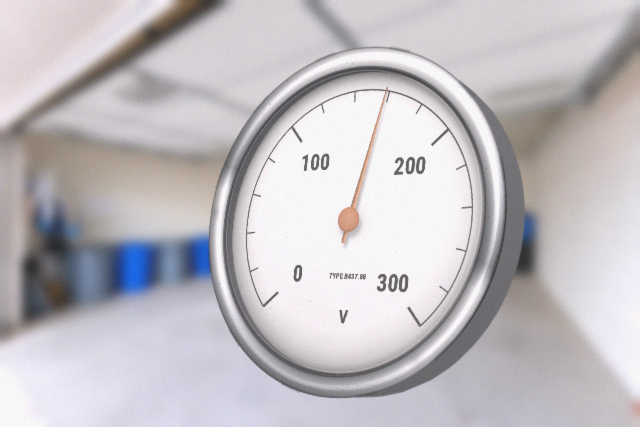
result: 160 V
